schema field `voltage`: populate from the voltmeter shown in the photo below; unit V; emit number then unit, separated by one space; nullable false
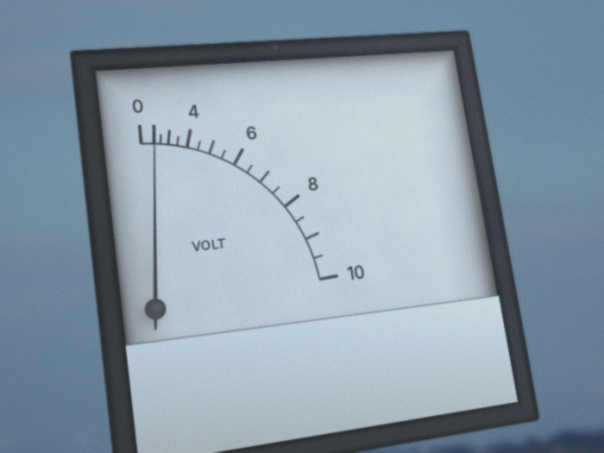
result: 2 V
